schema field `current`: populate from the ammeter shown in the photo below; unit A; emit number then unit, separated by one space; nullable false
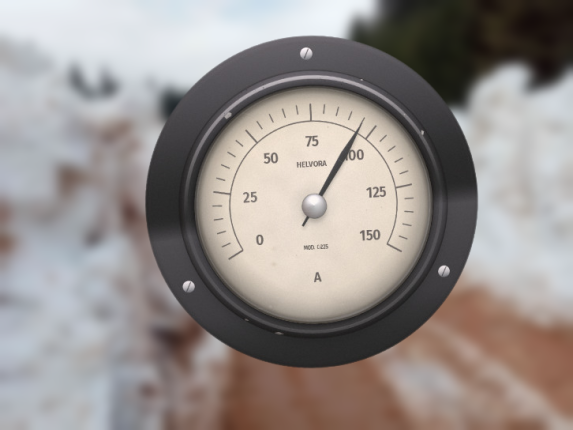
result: 95 A
